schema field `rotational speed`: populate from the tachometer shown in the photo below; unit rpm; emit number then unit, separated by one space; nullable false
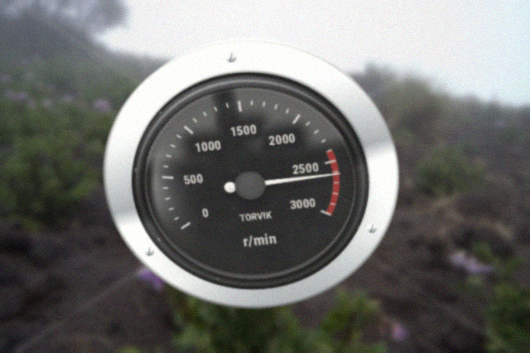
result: 2600 rpm
